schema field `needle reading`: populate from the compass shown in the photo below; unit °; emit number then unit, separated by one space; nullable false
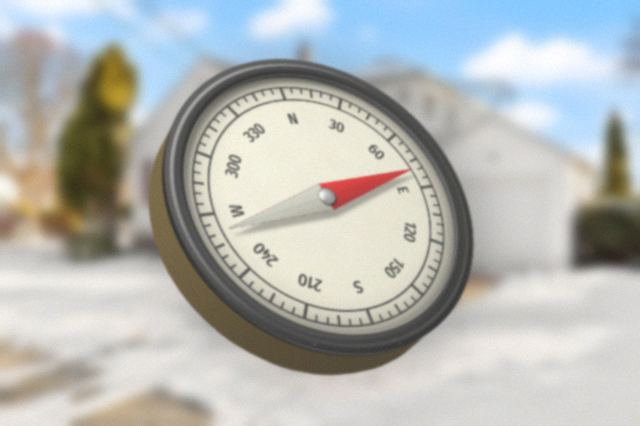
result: 80 °
